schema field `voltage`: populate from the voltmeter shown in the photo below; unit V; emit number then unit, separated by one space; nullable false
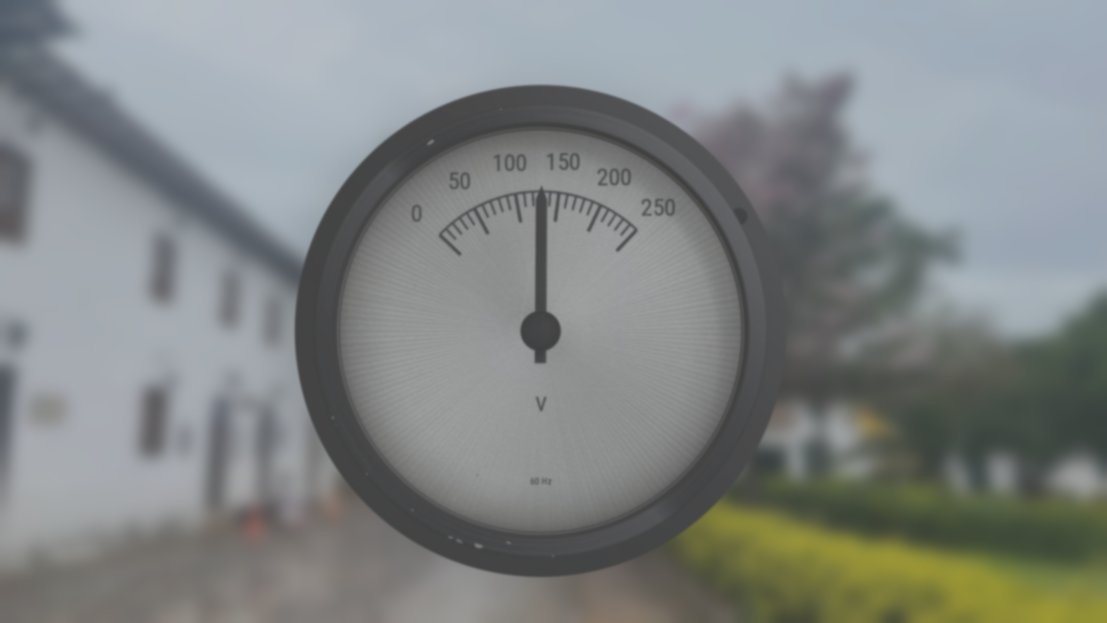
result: 130 V
